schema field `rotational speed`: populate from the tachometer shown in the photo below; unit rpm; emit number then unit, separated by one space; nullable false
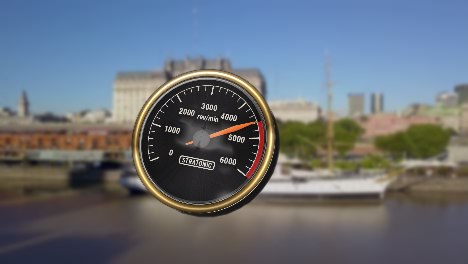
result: 4600 rpm
